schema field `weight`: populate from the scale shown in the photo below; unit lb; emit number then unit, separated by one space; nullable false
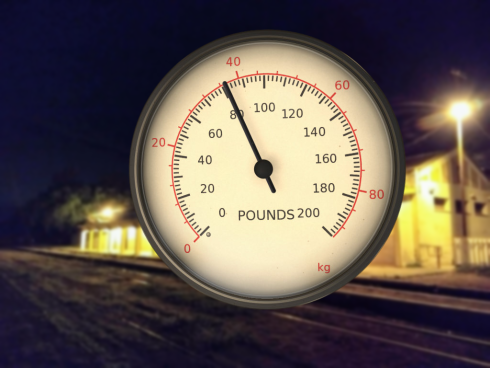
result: 82 lb
